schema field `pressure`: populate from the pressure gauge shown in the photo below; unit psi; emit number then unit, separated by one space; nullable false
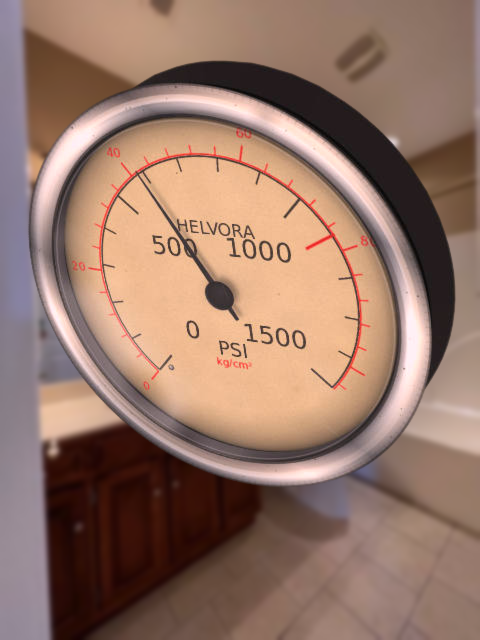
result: 600 psi
